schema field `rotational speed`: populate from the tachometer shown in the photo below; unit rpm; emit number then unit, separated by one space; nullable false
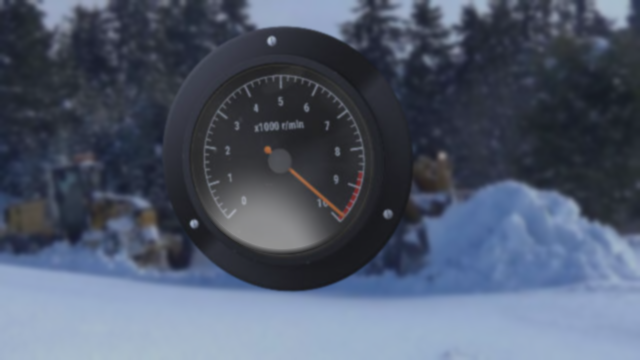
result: 9800 rpm
